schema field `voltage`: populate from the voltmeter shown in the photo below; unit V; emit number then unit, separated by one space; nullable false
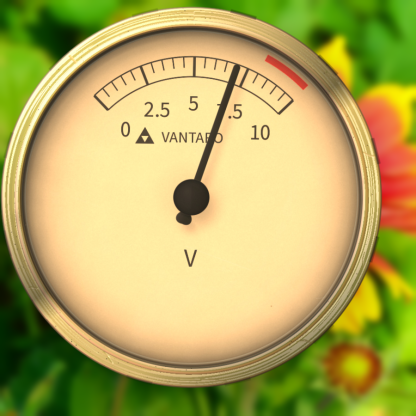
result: 7 V
